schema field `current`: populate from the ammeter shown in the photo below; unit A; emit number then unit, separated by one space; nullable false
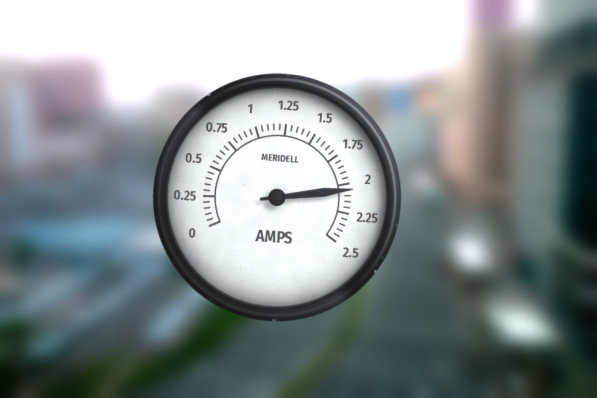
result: 2.05 A
